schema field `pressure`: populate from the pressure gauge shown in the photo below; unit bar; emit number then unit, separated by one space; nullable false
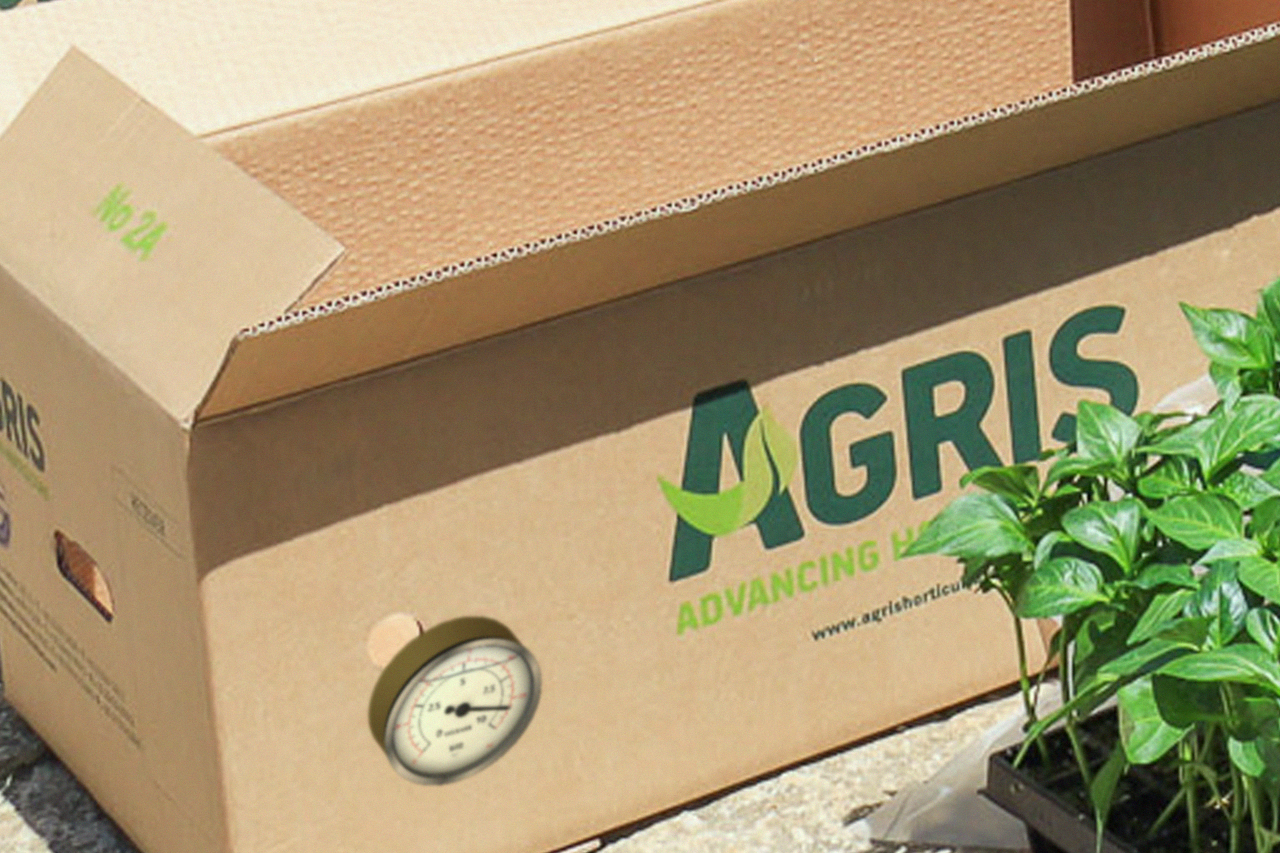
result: 9 bar
